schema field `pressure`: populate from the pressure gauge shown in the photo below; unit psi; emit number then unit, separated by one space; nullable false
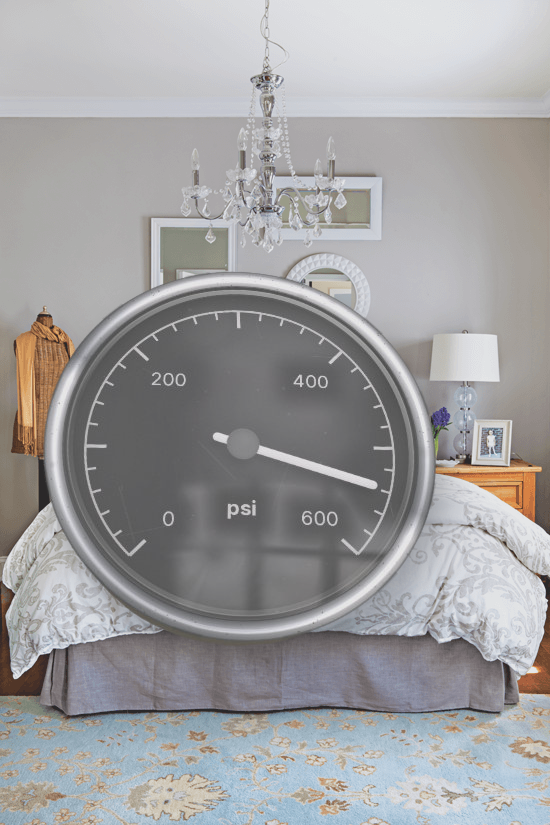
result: 540 psi
